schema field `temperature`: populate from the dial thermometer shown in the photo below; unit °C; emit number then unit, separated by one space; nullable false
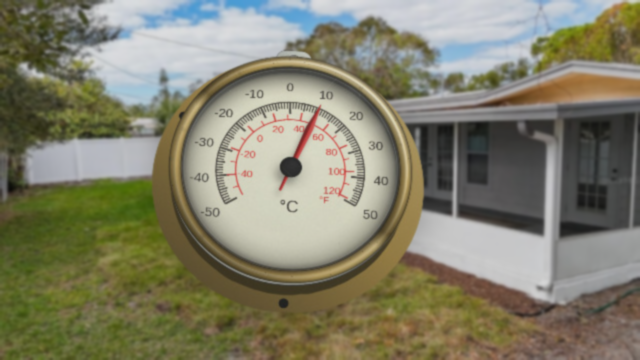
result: 10 °C
